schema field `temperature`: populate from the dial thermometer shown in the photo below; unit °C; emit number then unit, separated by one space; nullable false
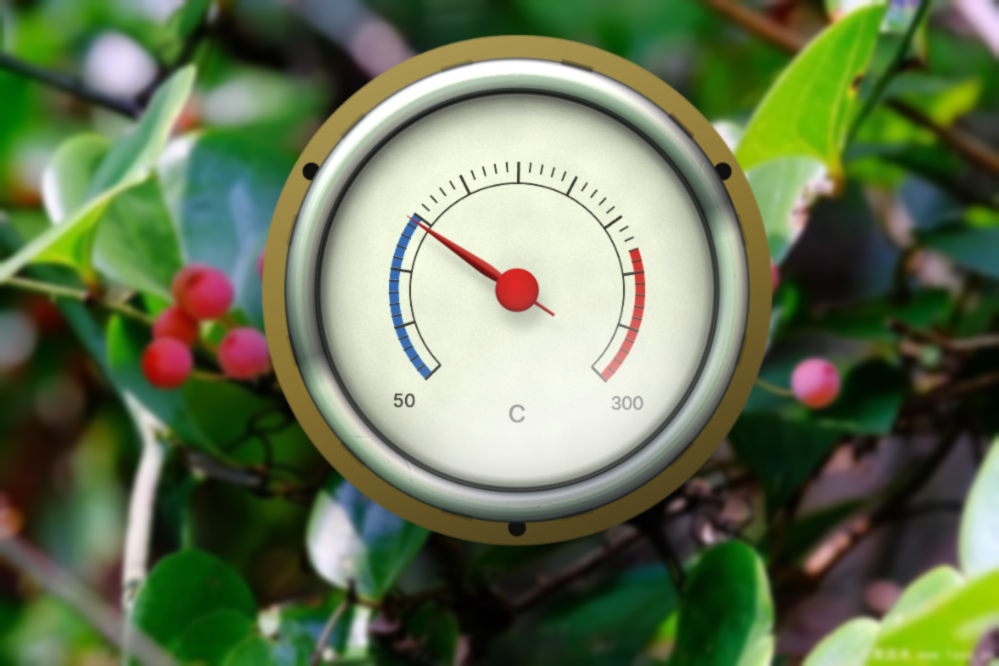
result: 122.5 °C
